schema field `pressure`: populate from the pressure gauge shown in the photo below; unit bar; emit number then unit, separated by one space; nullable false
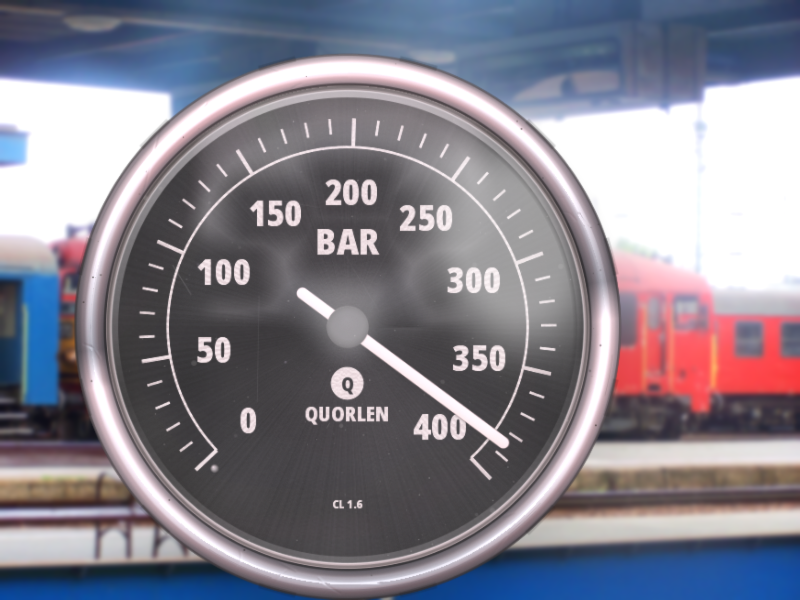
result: 385 bar
